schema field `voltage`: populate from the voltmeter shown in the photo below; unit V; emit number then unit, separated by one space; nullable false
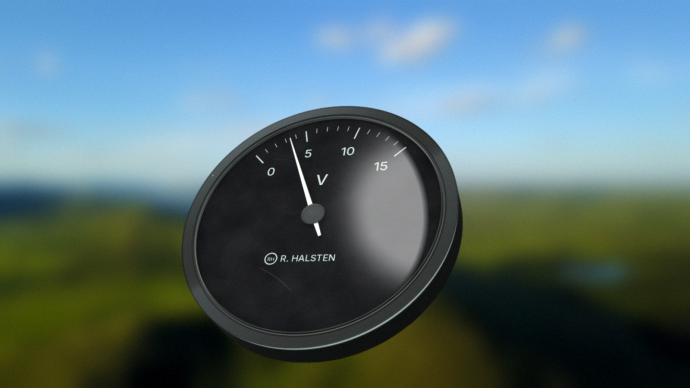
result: 3.5 V
